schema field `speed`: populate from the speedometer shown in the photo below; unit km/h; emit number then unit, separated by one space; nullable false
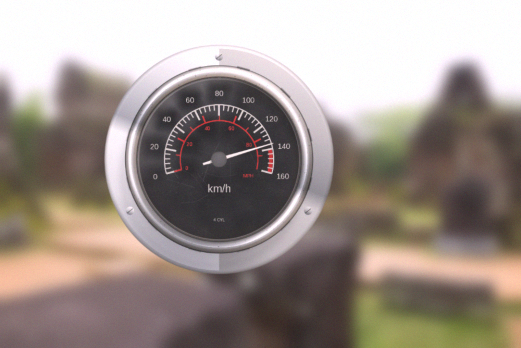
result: 136 km/h
